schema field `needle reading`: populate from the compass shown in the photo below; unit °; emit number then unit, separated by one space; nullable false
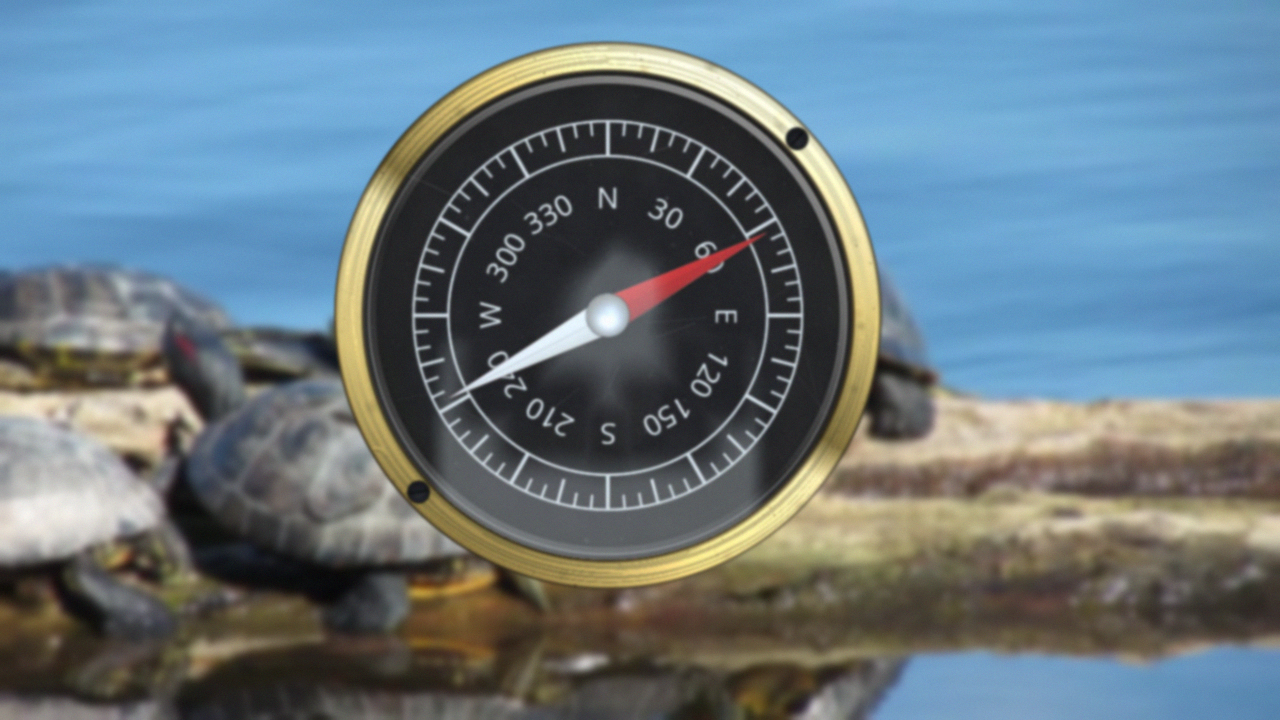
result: 62.5 °
